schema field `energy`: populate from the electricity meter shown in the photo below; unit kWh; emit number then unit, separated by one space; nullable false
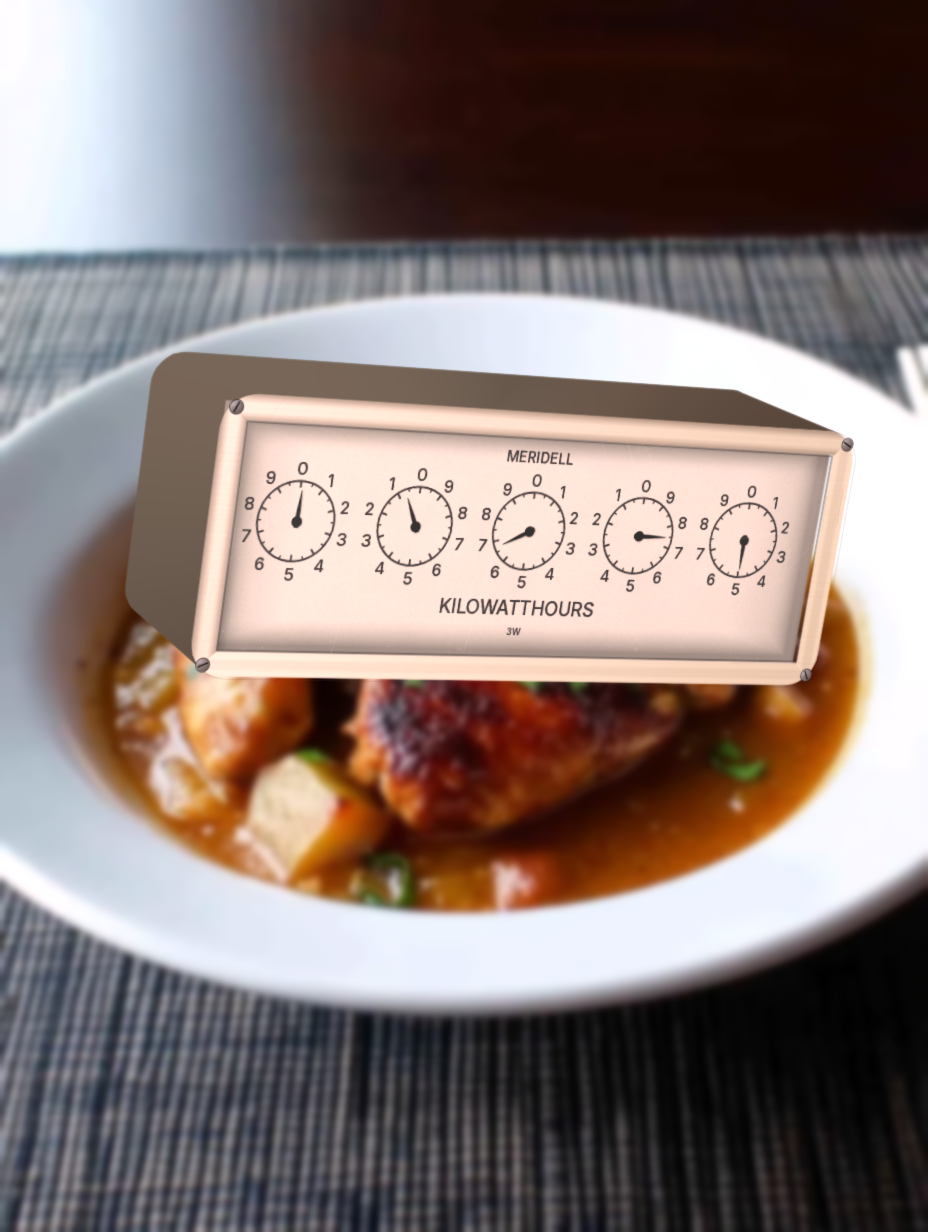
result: 675 kWh
